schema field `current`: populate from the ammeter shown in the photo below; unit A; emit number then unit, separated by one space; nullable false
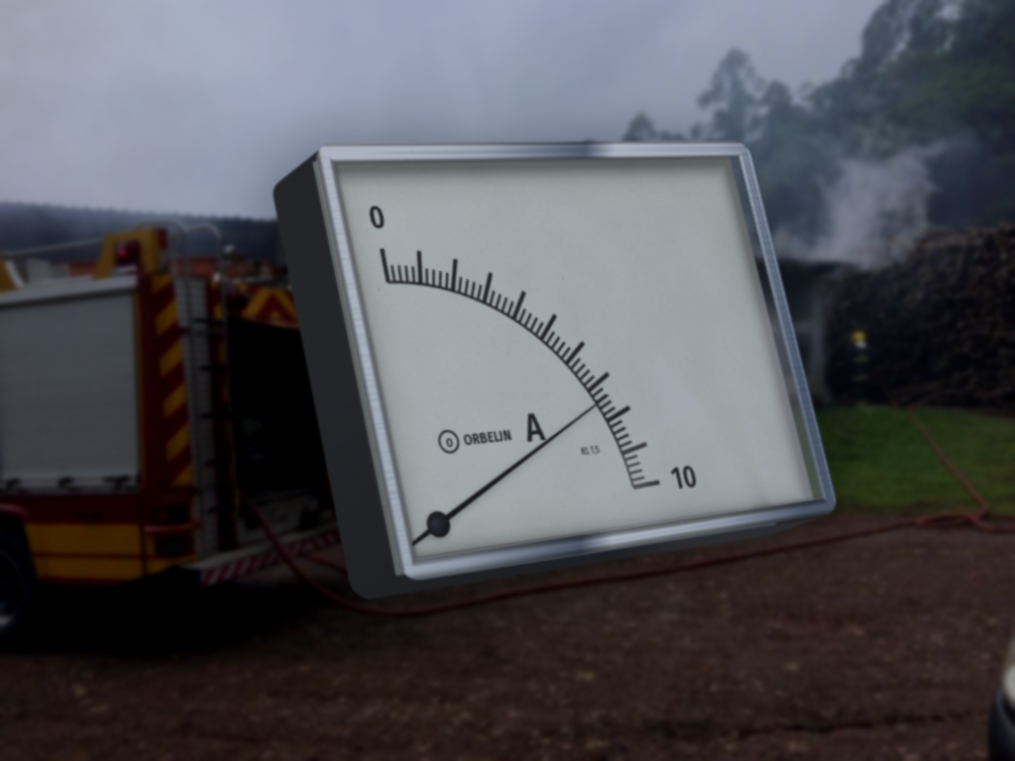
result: 7.4 A
